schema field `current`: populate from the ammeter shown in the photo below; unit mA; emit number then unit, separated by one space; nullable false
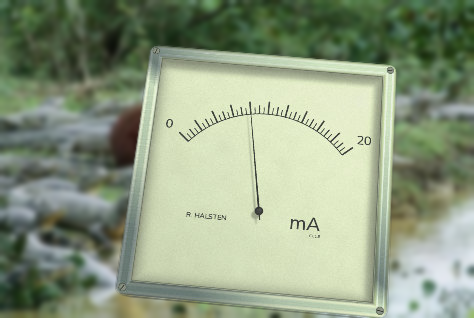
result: 8 mA
